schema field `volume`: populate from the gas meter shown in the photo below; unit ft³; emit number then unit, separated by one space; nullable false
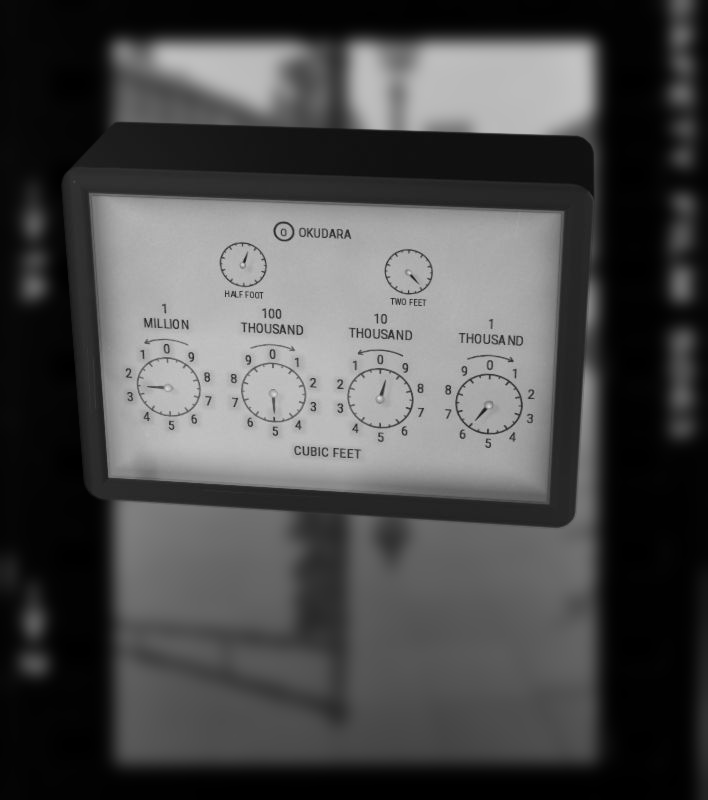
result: 249600 ft³
